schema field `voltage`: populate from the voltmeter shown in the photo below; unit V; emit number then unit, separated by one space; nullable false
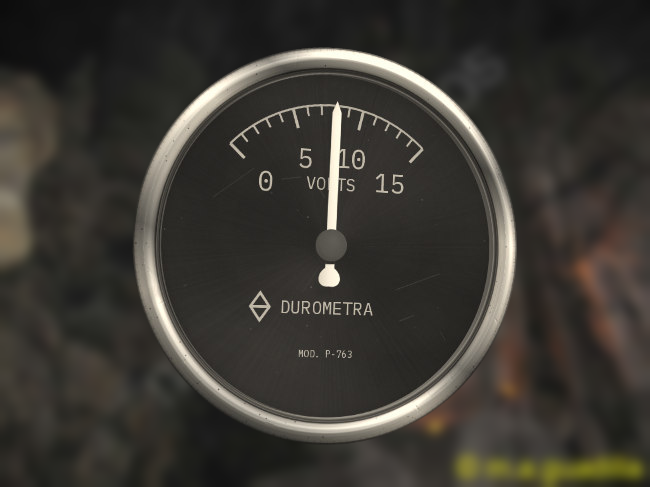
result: 8 V
